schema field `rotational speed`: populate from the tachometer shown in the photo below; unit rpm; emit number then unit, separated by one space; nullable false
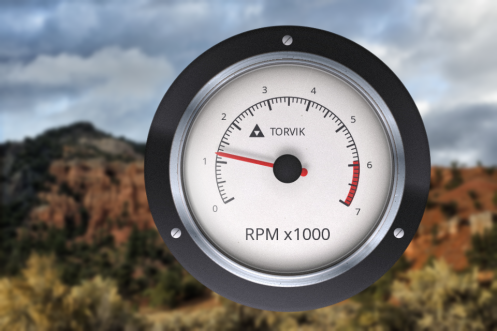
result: 1200 rpm
